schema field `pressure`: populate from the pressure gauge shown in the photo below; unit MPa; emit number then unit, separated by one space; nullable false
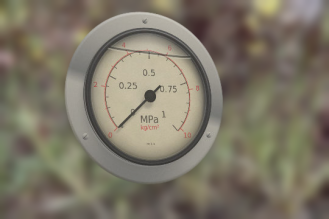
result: 0 MPa
